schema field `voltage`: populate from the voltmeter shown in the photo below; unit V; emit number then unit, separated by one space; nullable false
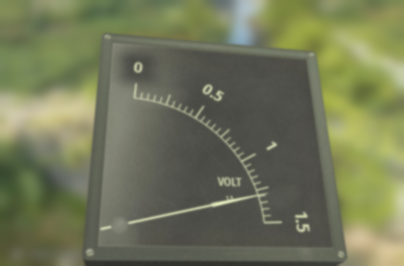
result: 1.3 V
